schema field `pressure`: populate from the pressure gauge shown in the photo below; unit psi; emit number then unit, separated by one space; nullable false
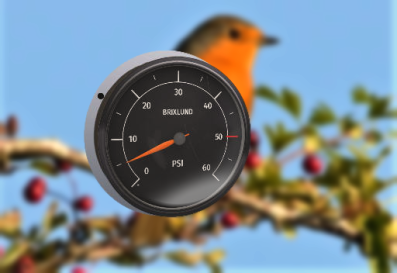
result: 5 psi
